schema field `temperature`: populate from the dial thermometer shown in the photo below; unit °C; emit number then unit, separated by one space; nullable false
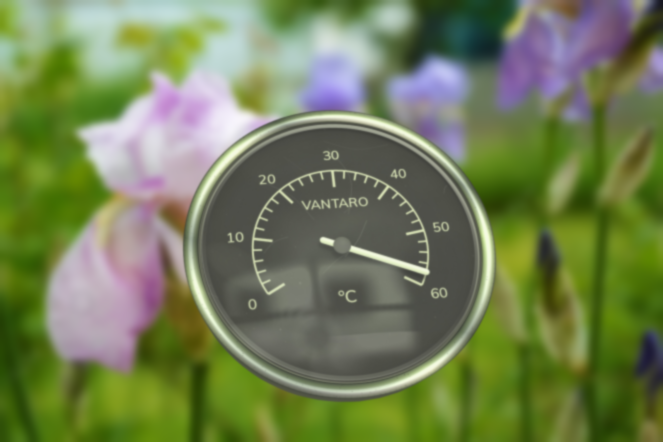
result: 58 °C
